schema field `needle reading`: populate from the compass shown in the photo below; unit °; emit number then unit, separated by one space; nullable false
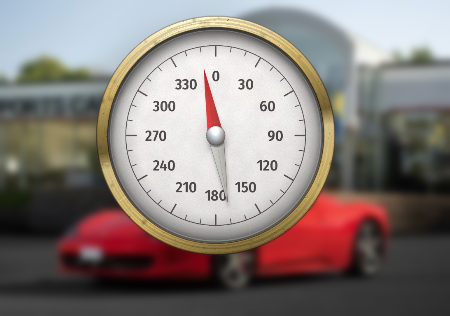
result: 350 °
